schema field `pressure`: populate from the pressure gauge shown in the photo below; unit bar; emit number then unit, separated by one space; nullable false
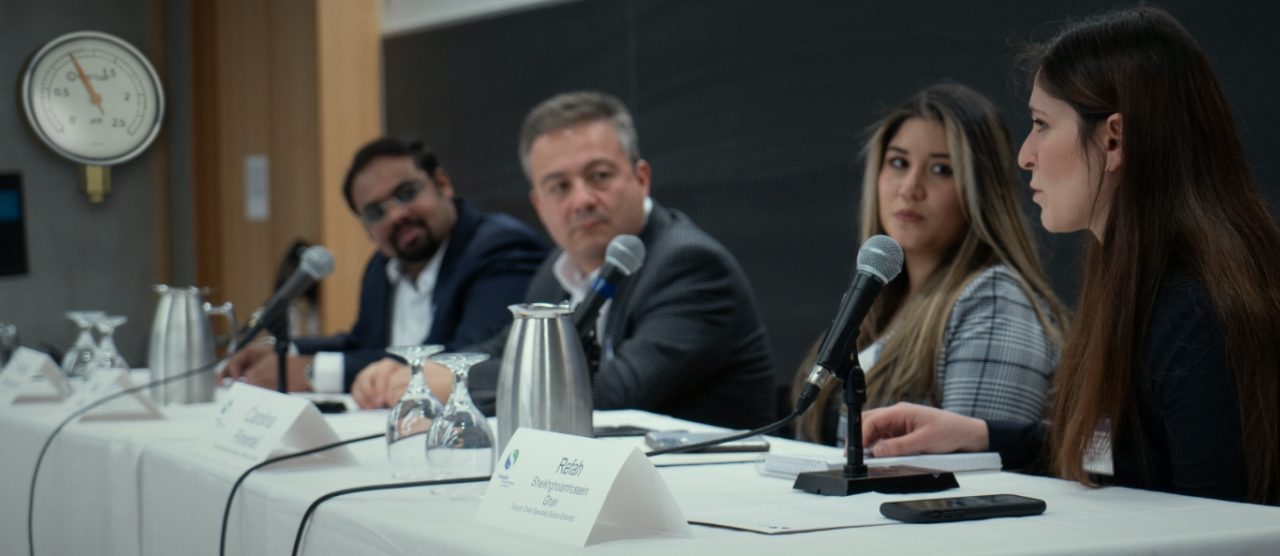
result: 1 bar
